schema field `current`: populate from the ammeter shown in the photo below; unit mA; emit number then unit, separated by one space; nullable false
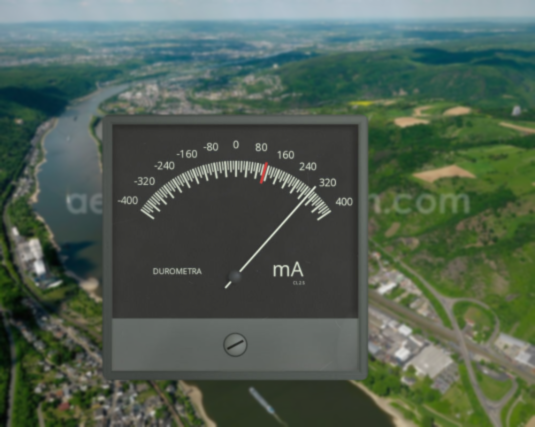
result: 300 mA
